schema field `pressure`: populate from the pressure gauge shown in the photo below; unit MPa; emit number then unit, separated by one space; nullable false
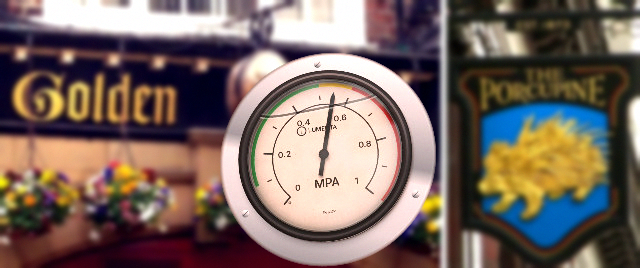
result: 0.55 MPa
